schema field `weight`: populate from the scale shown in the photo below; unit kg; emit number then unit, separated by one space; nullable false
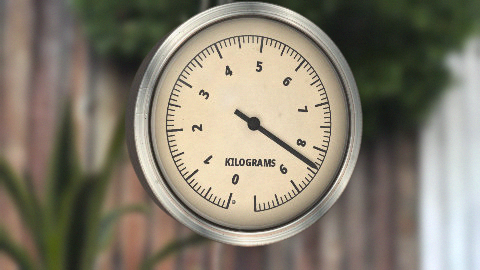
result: 8.4 kg
